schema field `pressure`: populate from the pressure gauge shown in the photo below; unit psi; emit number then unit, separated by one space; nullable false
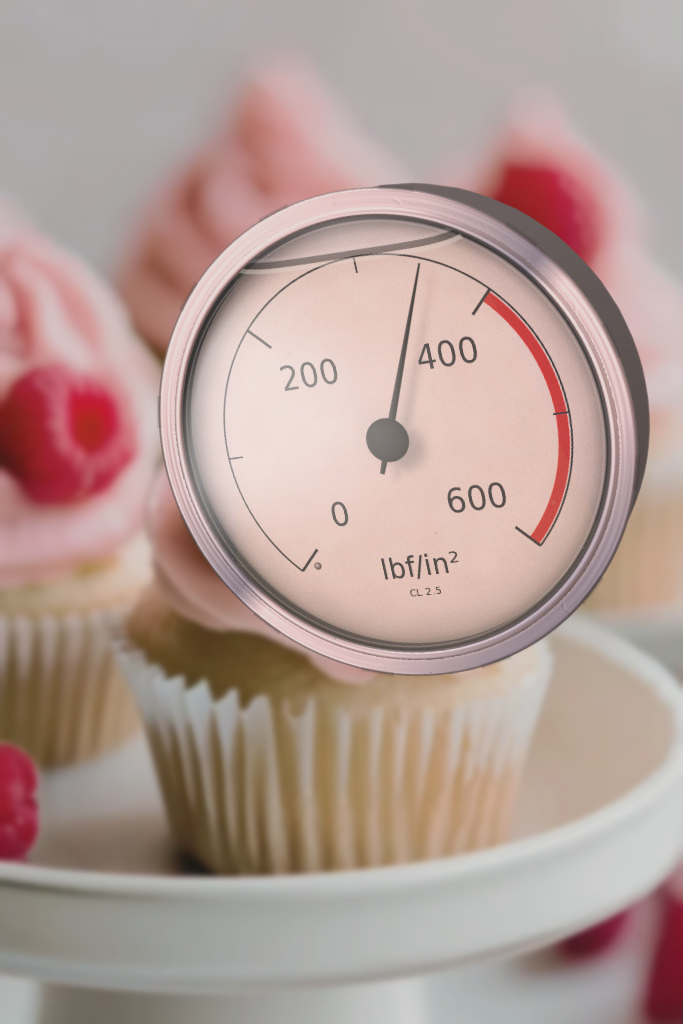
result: 350 psi
